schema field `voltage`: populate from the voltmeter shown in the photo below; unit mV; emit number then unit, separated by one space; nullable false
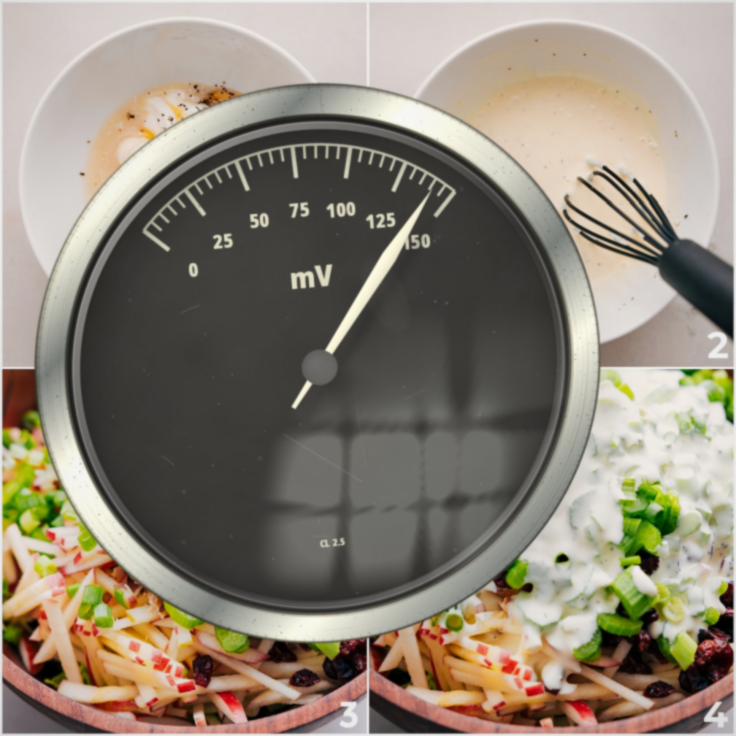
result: 140 mV
